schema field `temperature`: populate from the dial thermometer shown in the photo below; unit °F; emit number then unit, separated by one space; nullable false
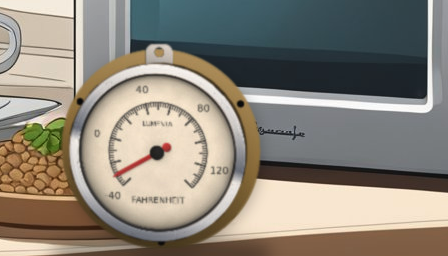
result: -30 °F
